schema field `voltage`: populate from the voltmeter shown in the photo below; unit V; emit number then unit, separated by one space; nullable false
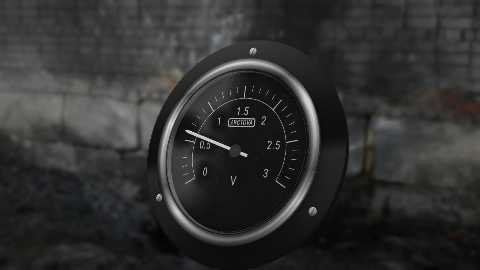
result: 0.6 V
